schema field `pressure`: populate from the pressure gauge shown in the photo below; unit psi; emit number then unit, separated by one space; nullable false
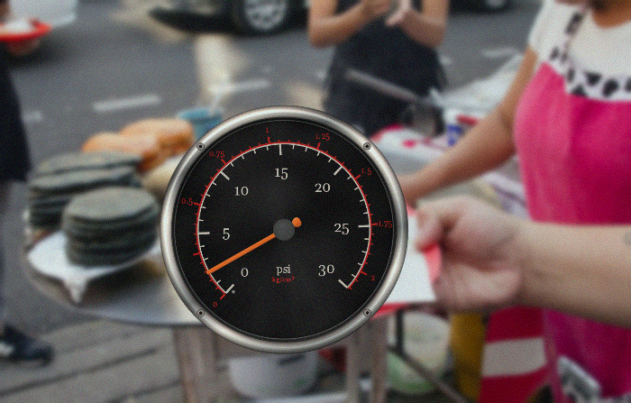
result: 2 psi
